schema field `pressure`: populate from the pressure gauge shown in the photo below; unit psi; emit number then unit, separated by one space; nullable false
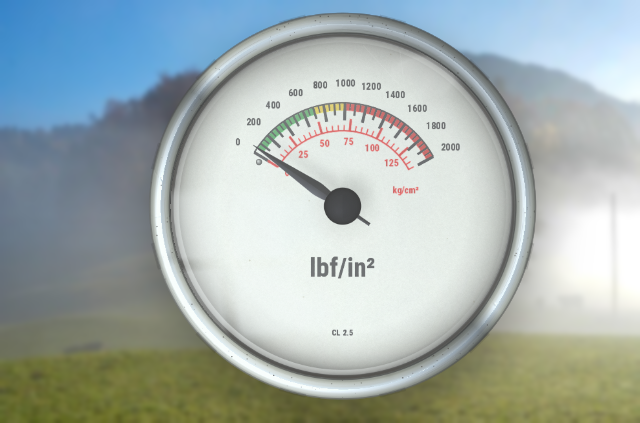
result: 50 psi
